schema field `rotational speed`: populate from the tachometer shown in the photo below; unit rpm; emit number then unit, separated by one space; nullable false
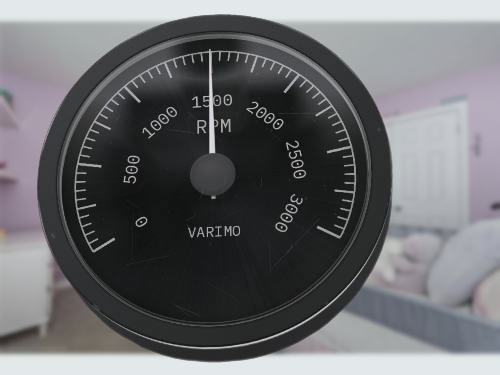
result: 1500 rpm
